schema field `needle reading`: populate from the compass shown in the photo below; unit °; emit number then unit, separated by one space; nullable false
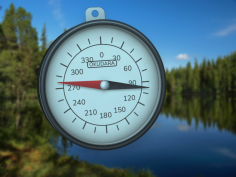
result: 277.5 °
